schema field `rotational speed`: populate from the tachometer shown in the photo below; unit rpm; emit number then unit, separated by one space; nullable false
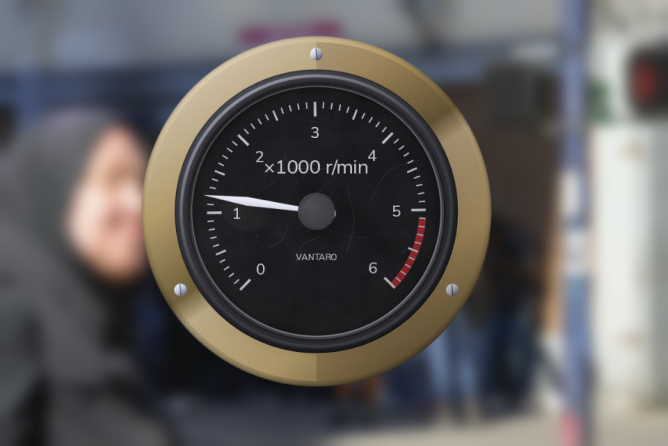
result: 1200 rpm
